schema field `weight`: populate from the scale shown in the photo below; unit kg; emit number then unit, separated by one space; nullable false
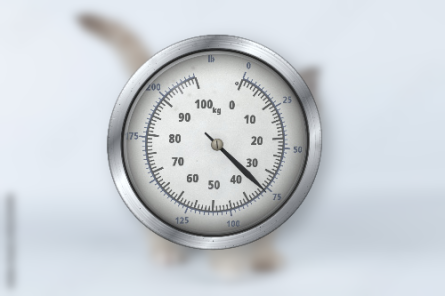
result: 35 kg
